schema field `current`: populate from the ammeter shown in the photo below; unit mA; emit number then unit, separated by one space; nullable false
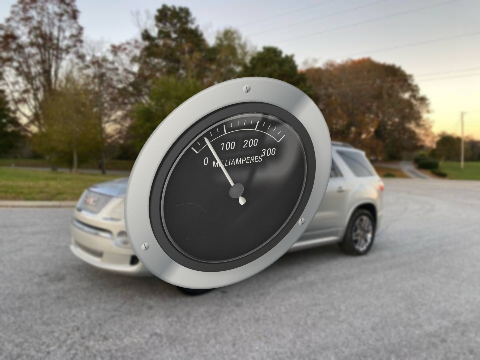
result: 40 mA
